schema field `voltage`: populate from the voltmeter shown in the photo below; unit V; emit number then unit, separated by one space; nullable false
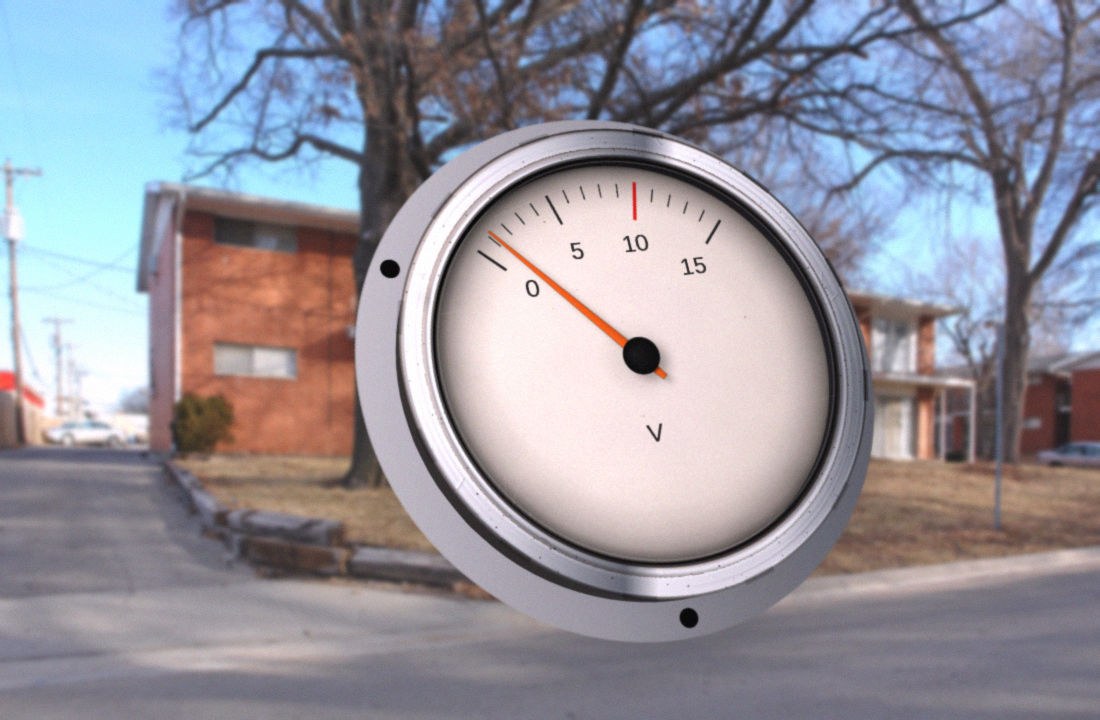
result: 1 V
